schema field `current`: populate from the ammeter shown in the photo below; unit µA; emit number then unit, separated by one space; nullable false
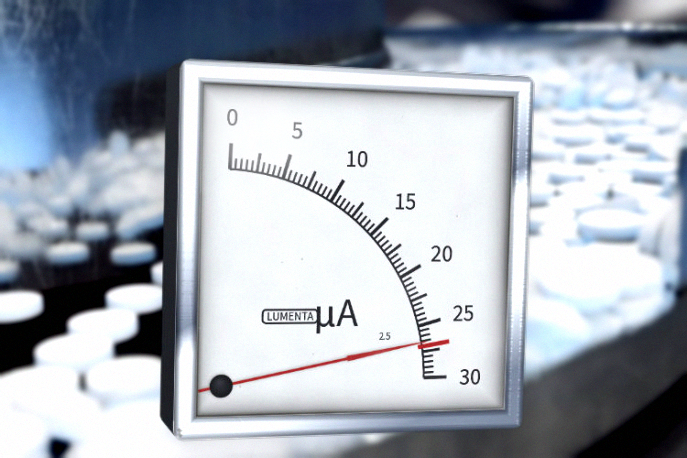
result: 26.5 µA
